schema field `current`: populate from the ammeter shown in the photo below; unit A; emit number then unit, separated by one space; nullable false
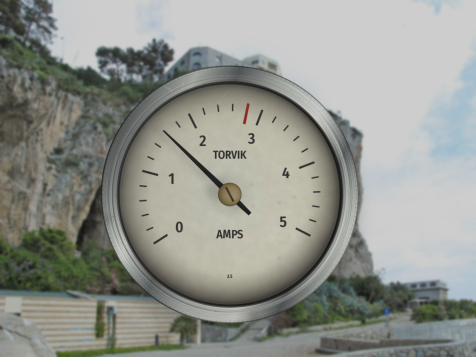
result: 1.6 A
